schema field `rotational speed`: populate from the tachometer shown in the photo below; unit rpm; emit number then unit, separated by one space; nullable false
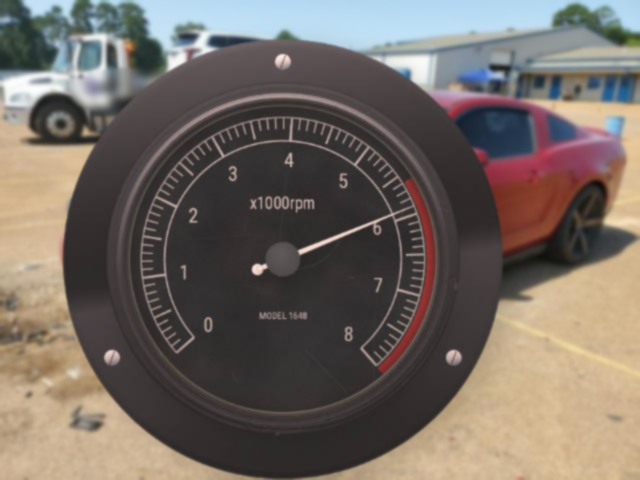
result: 5900 rpm
